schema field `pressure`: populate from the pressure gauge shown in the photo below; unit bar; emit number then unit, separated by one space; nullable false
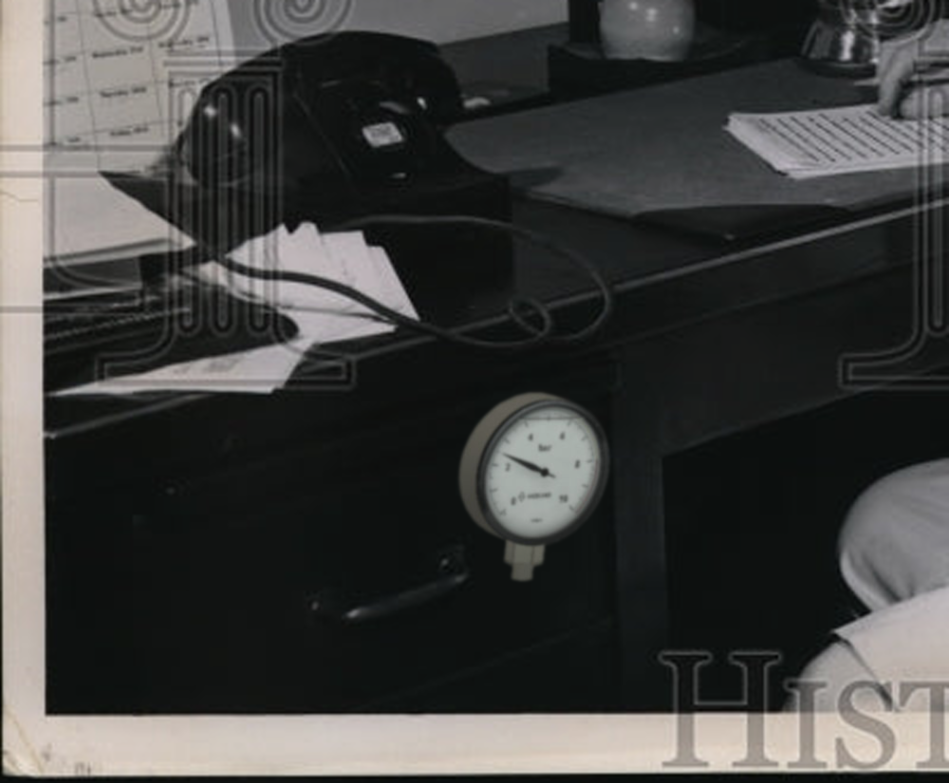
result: 2.5 bar
